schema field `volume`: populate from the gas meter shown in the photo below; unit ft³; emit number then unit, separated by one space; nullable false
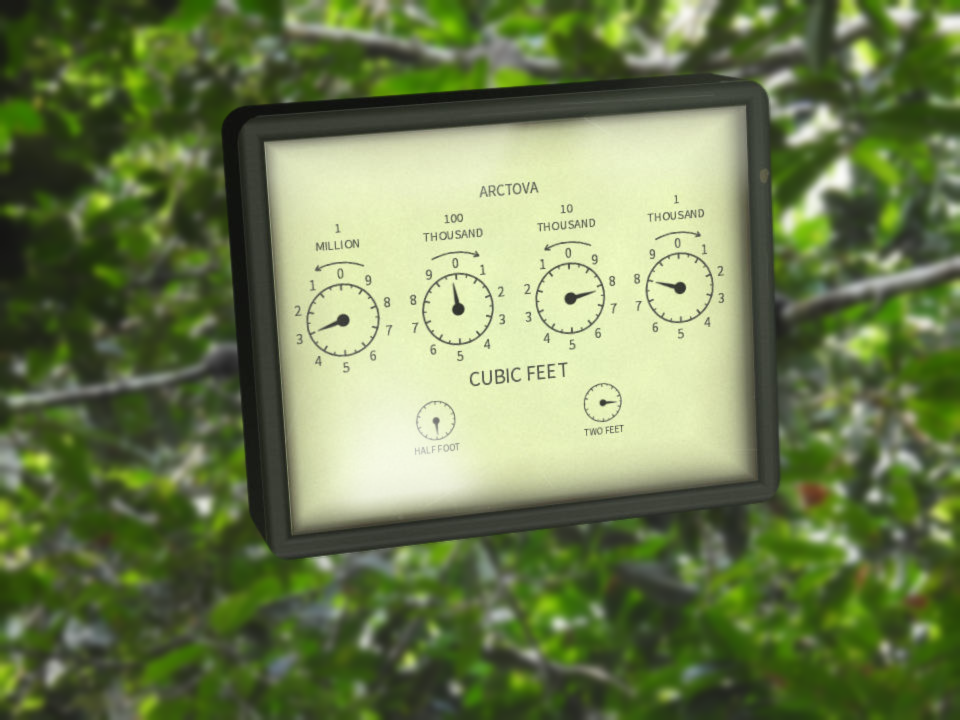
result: 297800 ft³
